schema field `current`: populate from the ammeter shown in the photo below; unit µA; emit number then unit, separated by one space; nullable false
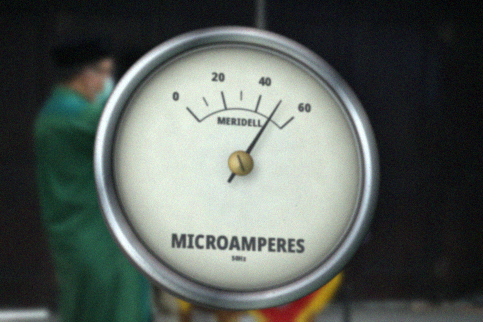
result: 50 µA
